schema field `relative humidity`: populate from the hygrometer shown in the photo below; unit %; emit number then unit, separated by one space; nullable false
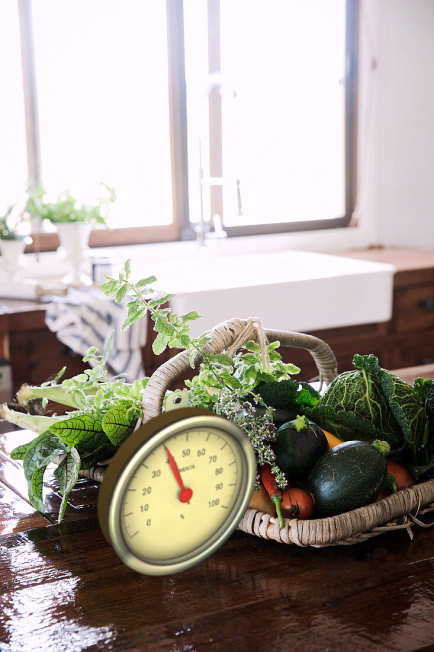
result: 40 %
